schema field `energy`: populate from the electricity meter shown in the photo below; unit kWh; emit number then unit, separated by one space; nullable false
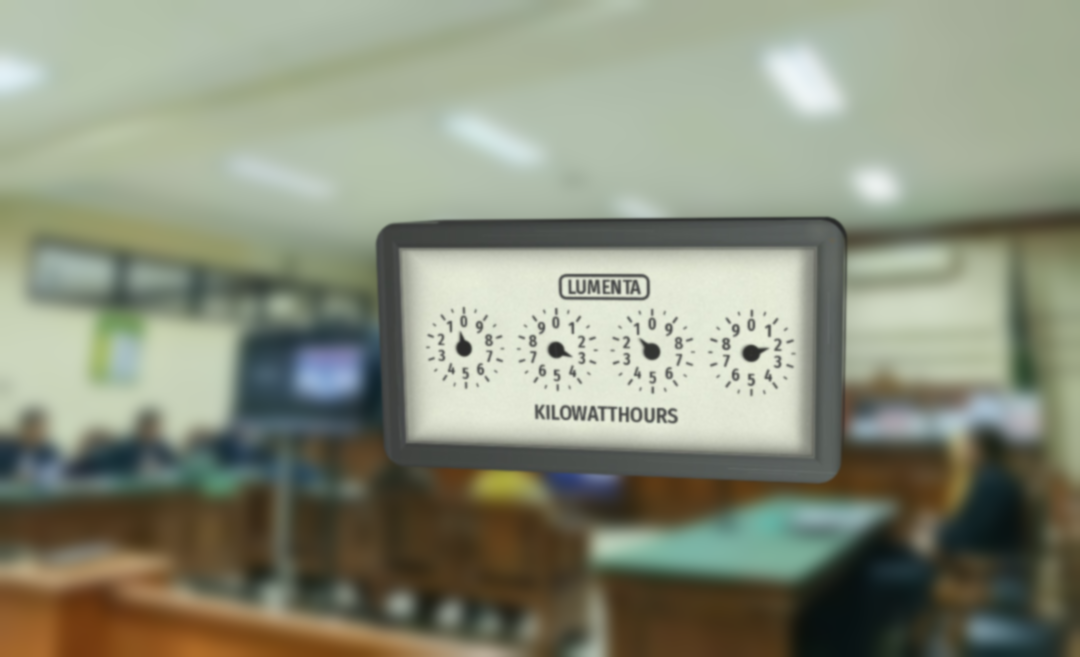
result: 312 kWh
